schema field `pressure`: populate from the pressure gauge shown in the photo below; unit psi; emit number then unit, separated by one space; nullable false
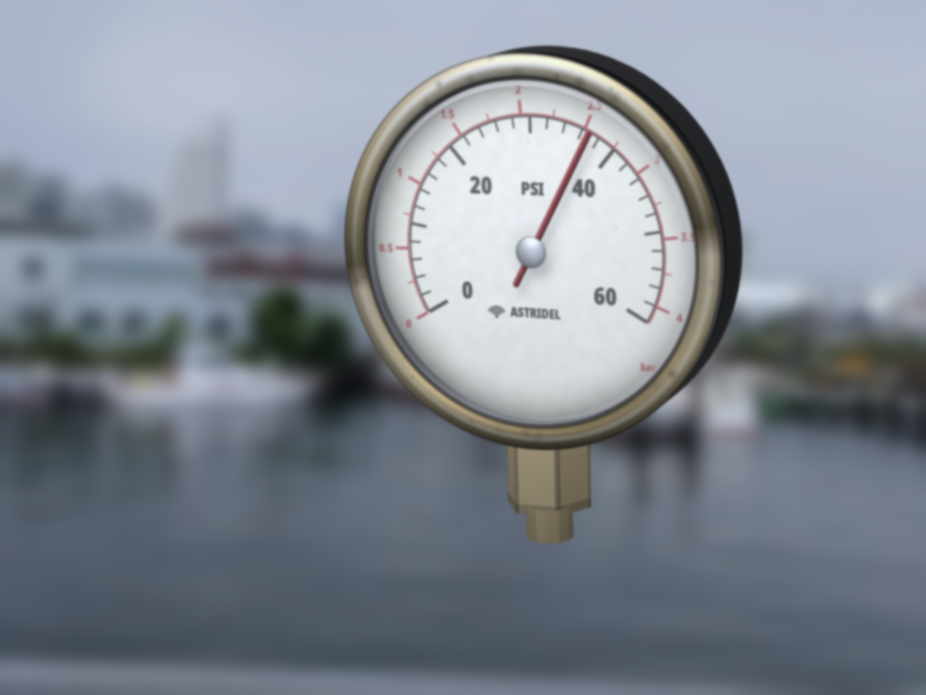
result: 37 psi
